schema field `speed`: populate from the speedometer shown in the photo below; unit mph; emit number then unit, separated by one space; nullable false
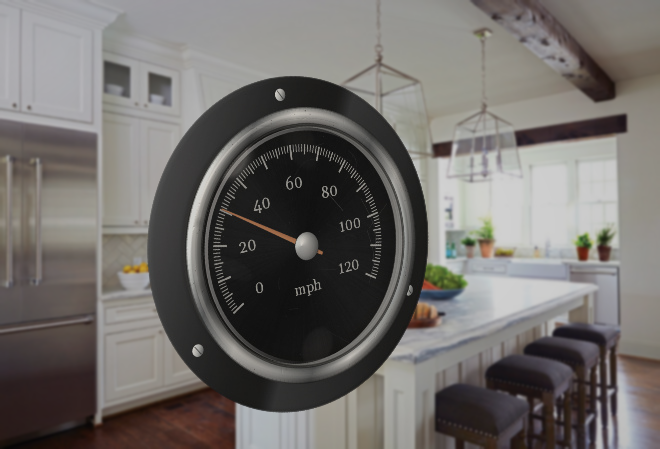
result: 30 mph
